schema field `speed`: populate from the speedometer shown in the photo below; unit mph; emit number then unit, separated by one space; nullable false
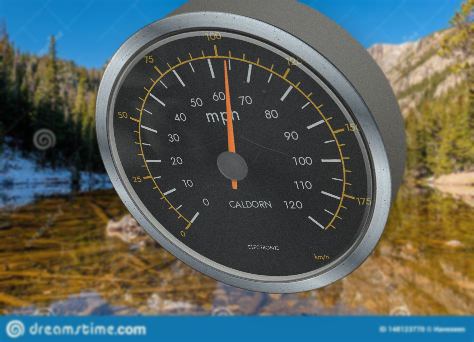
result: 65 mph
